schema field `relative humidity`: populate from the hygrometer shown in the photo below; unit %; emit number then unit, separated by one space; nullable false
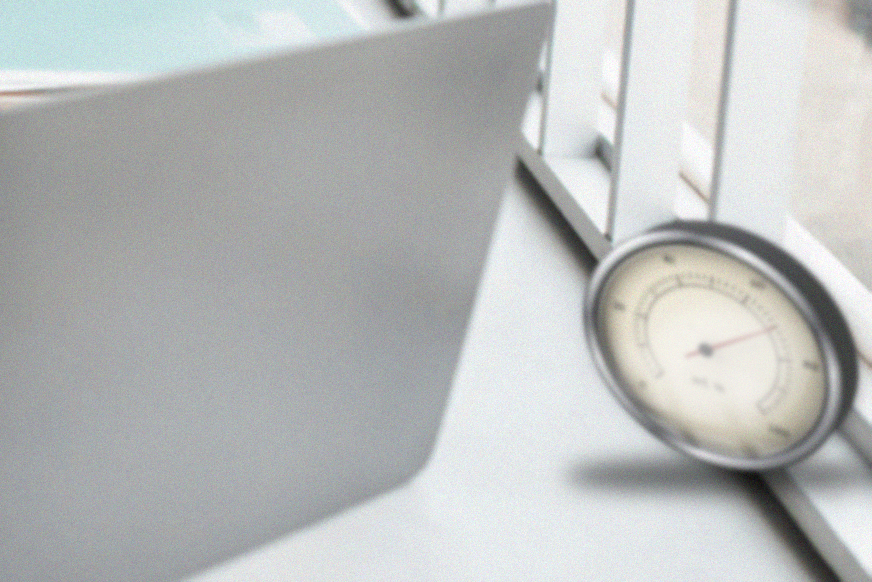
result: 70 %
